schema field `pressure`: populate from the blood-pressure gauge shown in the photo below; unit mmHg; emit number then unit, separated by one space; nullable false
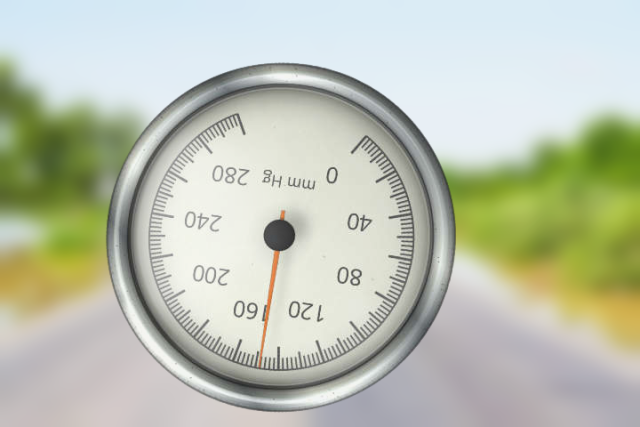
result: 148 mmHg
